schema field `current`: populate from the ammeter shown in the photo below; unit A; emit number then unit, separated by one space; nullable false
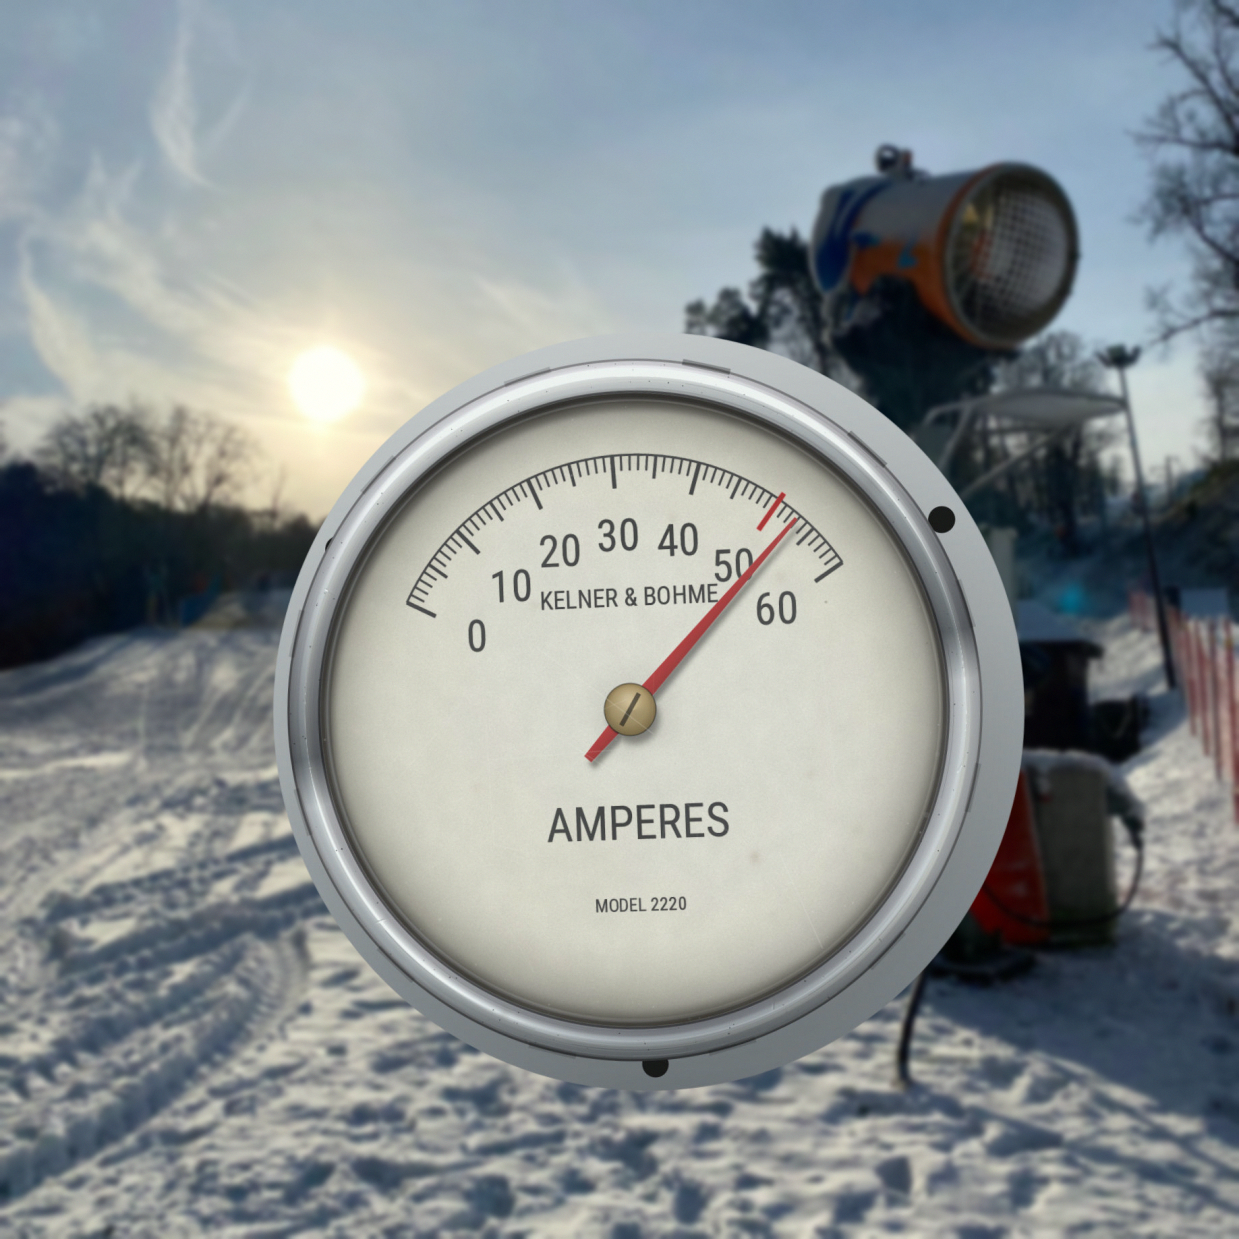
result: 53 A
